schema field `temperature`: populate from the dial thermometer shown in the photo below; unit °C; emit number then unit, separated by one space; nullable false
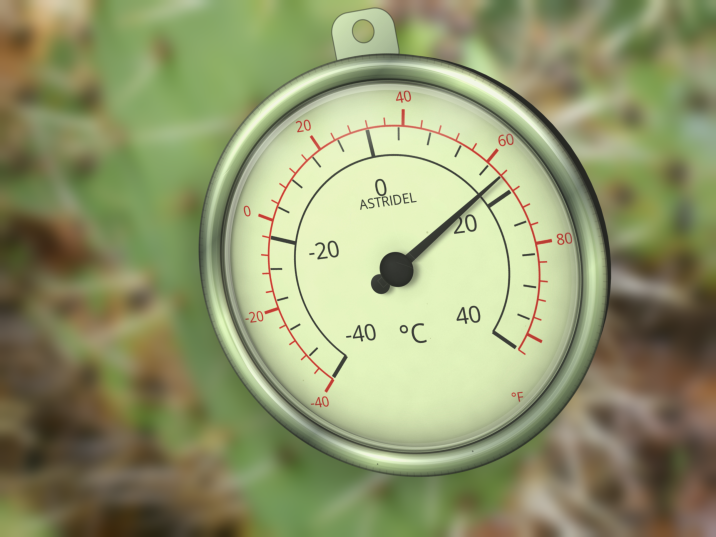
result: 18 °C
